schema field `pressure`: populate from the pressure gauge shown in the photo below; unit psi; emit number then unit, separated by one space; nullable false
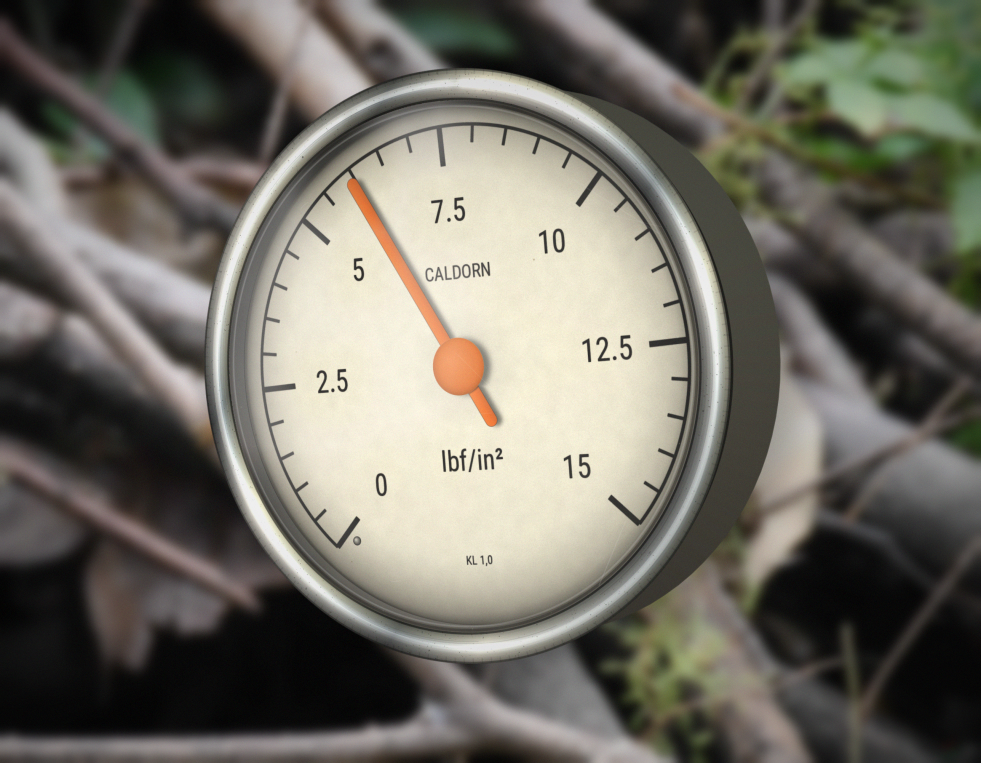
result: 6 psi
